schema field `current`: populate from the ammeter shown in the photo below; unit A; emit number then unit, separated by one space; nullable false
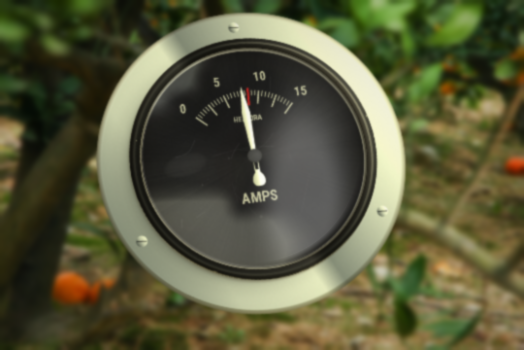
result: 7.5 A
